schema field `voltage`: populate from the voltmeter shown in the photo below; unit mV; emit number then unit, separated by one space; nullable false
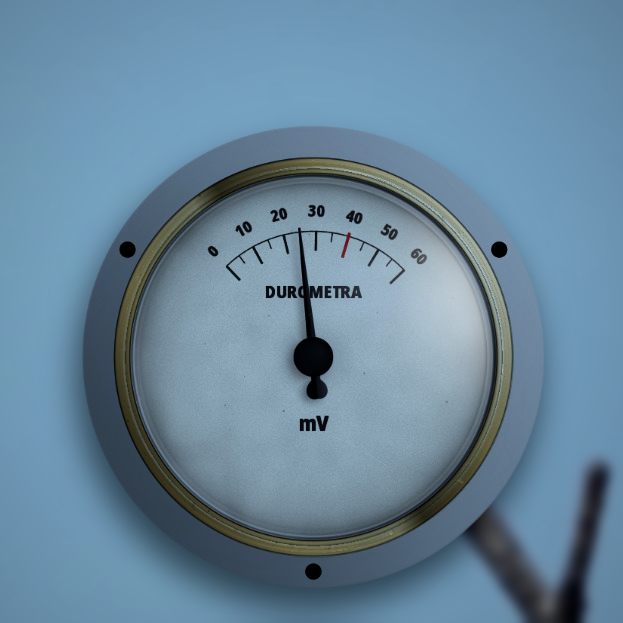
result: 25 mV
